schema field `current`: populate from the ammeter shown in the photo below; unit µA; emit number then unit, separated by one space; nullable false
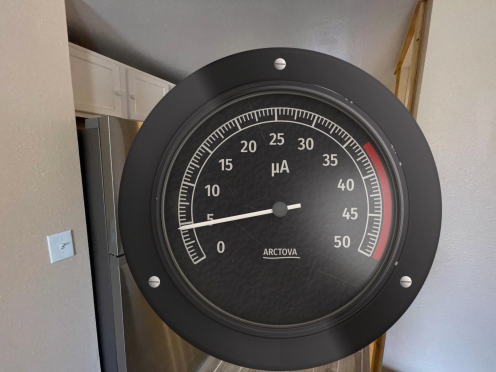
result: 4.5 µA
